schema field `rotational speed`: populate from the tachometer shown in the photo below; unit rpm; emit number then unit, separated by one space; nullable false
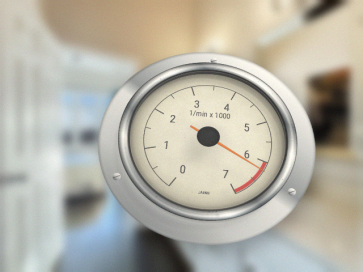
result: 6250 rpm
